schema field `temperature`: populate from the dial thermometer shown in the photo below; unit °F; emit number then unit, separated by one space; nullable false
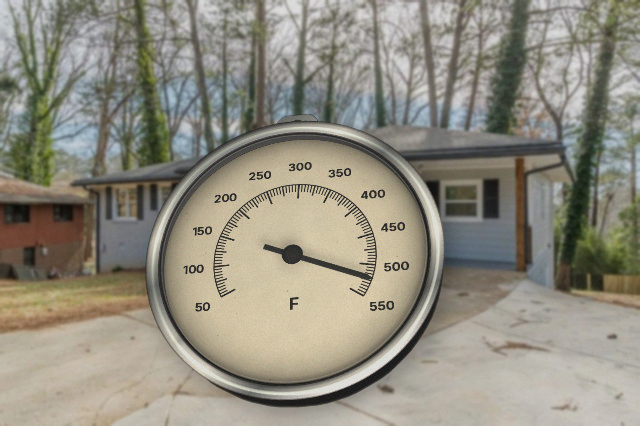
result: 525 °F
